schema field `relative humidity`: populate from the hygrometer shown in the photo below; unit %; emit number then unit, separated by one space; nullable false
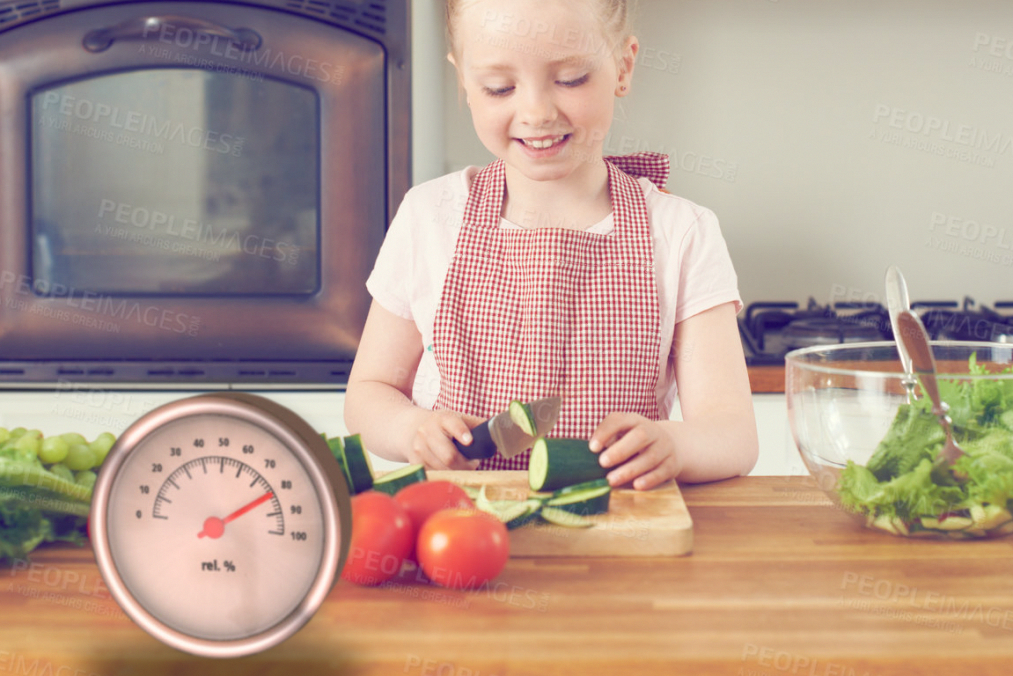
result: 80 %
